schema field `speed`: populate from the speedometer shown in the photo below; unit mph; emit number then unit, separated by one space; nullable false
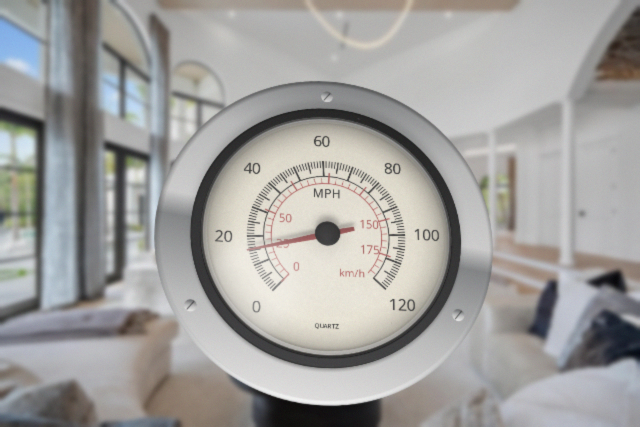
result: 15 mph
